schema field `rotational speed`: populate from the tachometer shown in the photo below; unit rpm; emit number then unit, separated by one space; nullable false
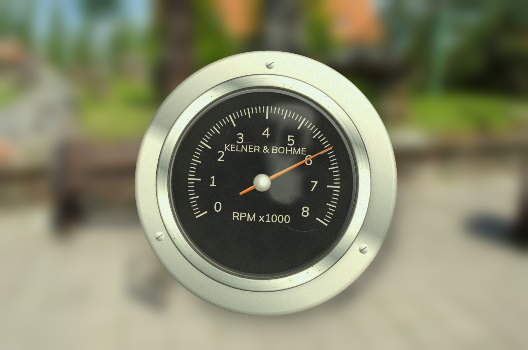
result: 6000 rpm
